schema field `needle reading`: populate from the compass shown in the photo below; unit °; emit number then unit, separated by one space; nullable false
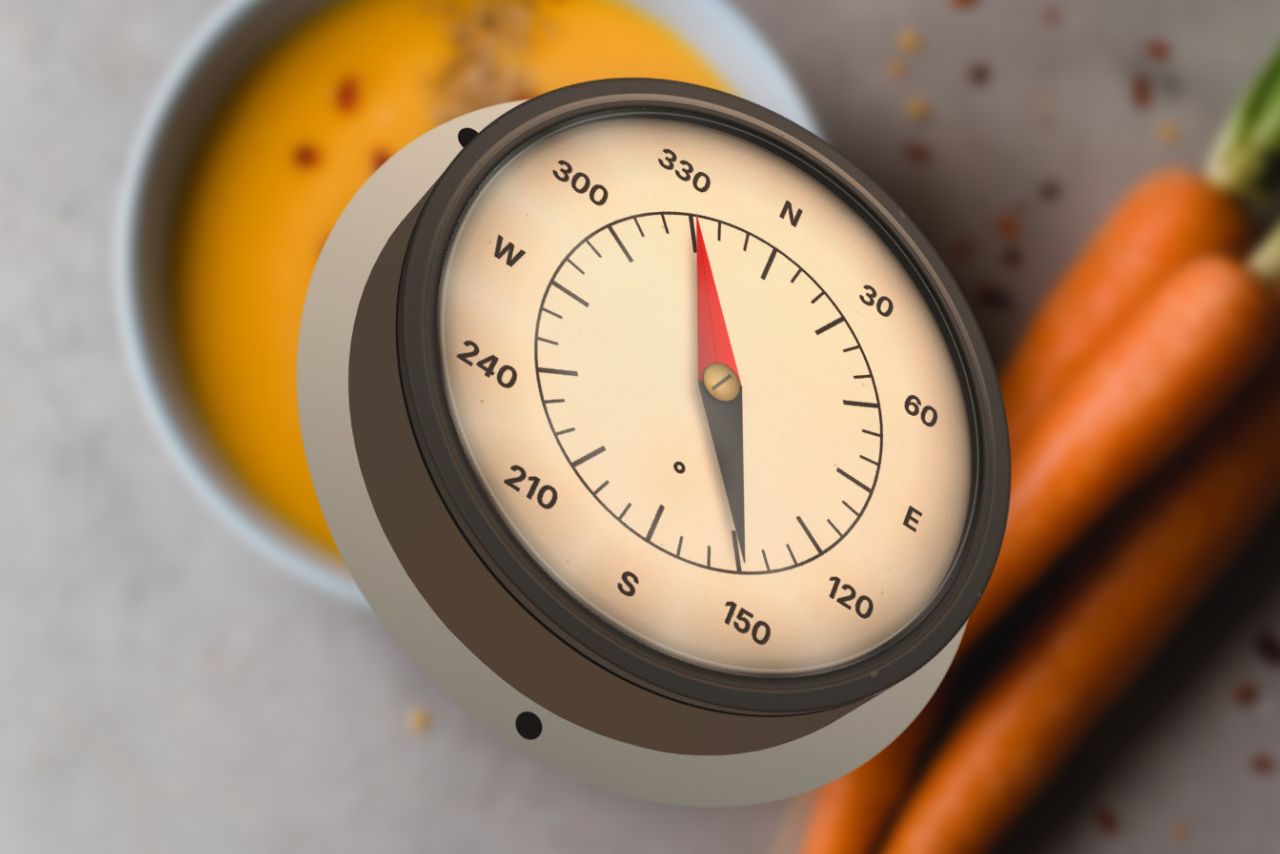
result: 330 °
